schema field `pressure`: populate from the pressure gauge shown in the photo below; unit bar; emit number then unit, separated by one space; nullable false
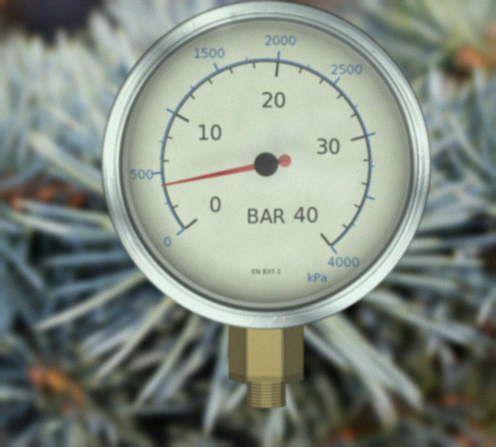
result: 4 bar
